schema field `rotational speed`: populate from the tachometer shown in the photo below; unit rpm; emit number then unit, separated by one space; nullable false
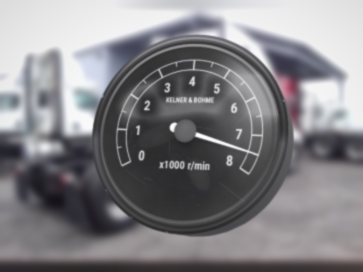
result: 7500 rpm
